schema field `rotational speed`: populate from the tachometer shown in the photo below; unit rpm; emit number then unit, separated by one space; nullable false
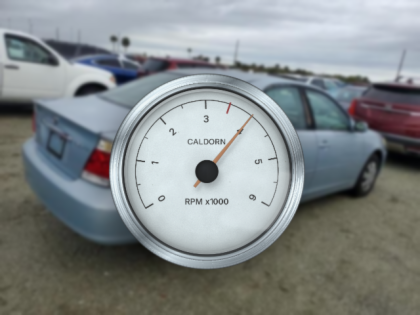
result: 4000 rpm
